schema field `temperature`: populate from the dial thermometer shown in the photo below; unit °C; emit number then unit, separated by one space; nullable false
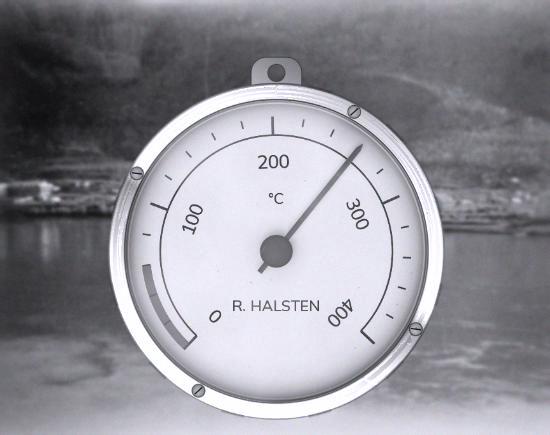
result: 260 °C
